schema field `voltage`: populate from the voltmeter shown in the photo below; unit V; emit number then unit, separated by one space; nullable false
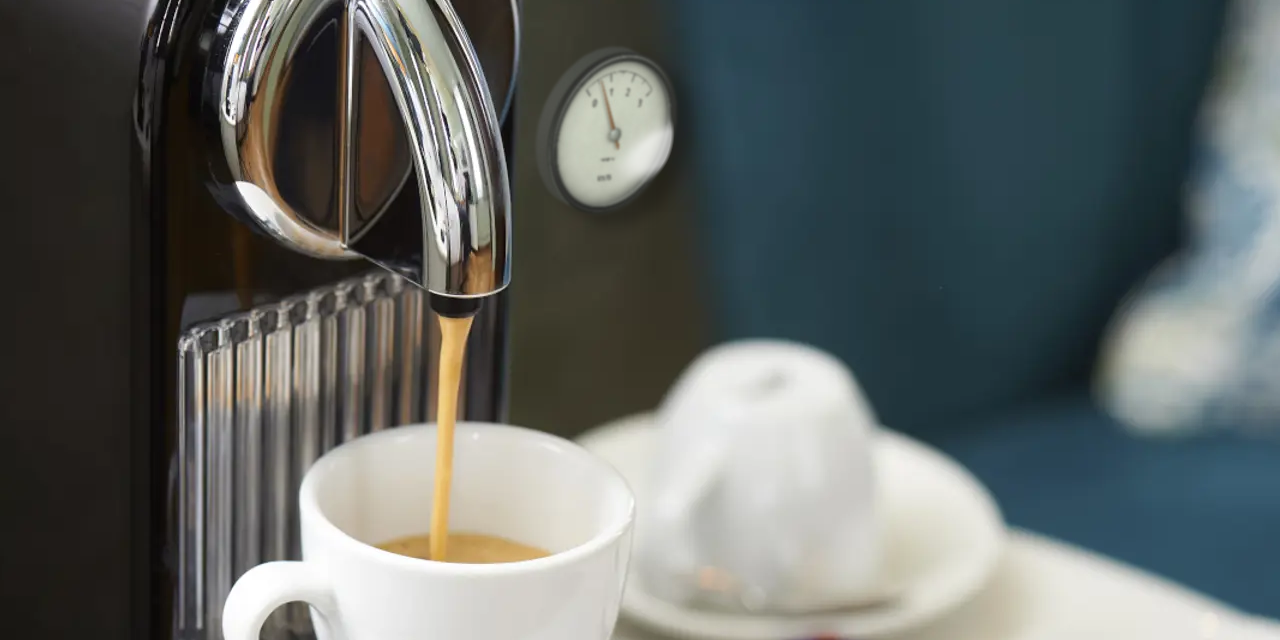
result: 0.5 V
